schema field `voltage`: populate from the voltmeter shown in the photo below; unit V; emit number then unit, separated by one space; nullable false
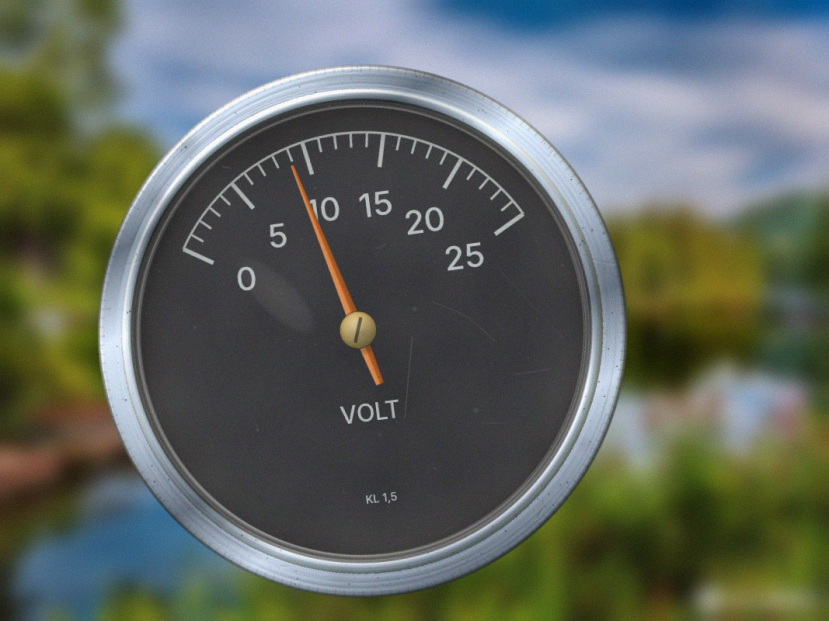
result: 9 V
